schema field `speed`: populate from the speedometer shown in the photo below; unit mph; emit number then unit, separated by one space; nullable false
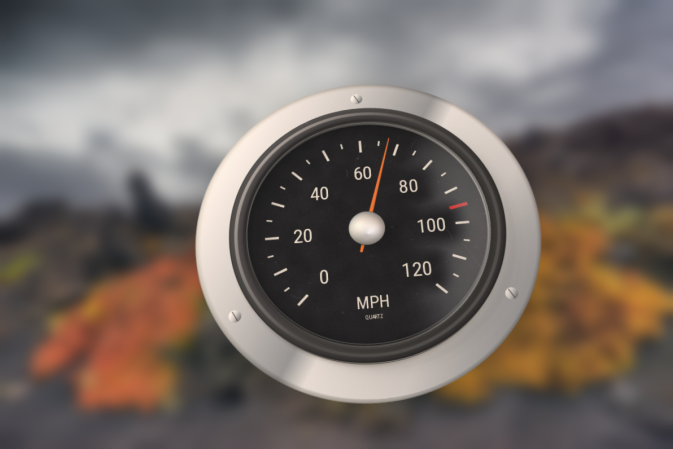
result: 67.5 mph
